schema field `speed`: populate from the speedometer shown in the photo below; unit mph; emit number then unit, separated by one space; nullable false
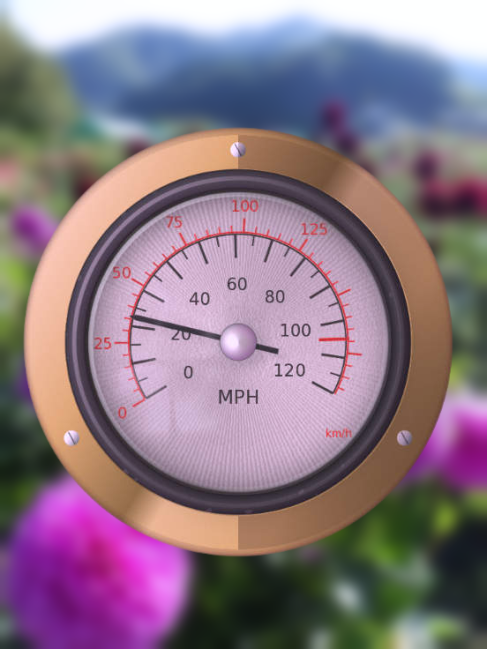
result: 22.5 mph
